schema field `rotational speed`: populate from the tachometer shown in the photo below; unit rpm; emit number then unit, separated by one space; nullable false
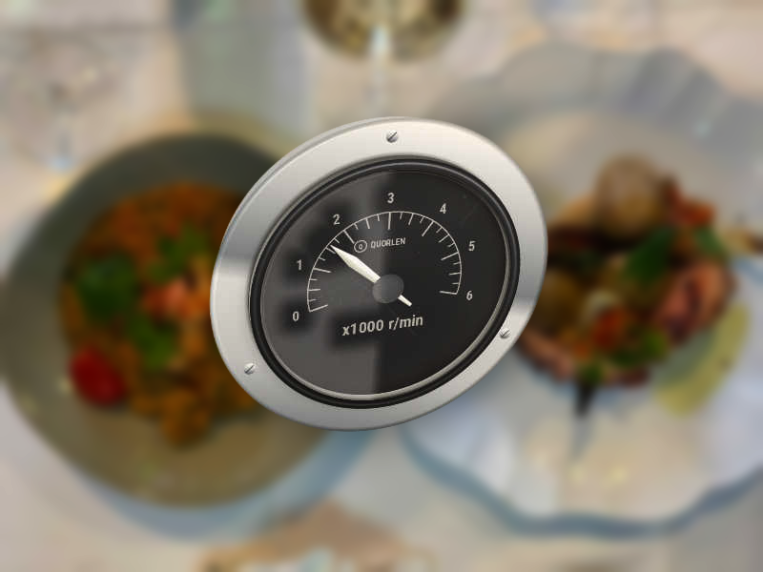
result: 1625 rpm
